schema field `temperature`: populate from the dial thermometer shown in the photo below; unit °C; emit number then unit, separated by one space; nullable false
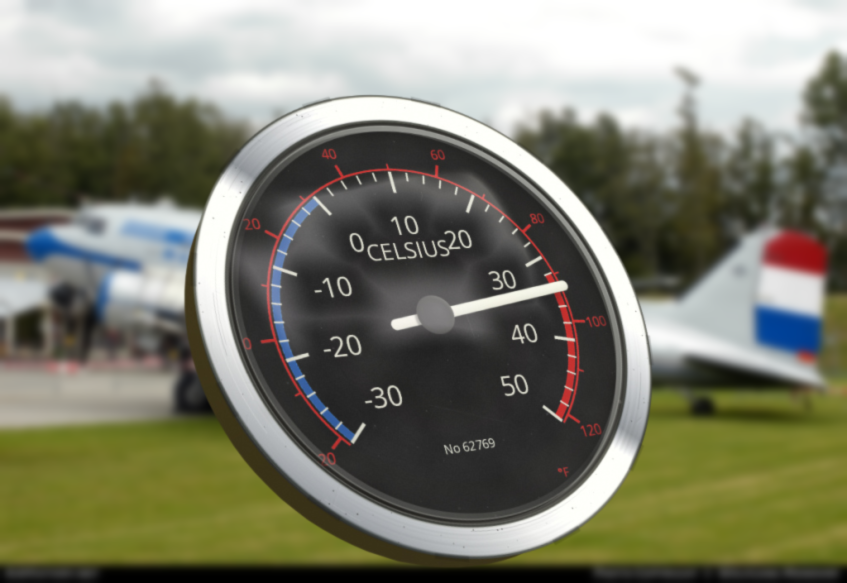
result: 34 °C
